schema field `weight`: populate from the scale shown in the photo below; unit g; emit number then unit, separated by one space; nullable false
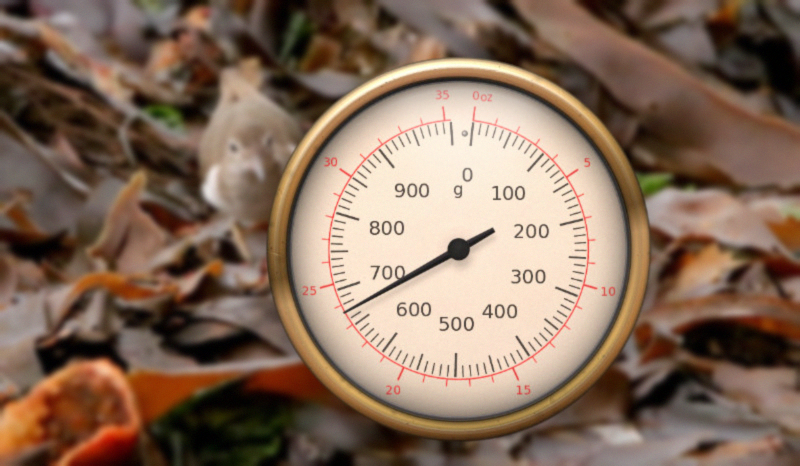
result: 670 g
